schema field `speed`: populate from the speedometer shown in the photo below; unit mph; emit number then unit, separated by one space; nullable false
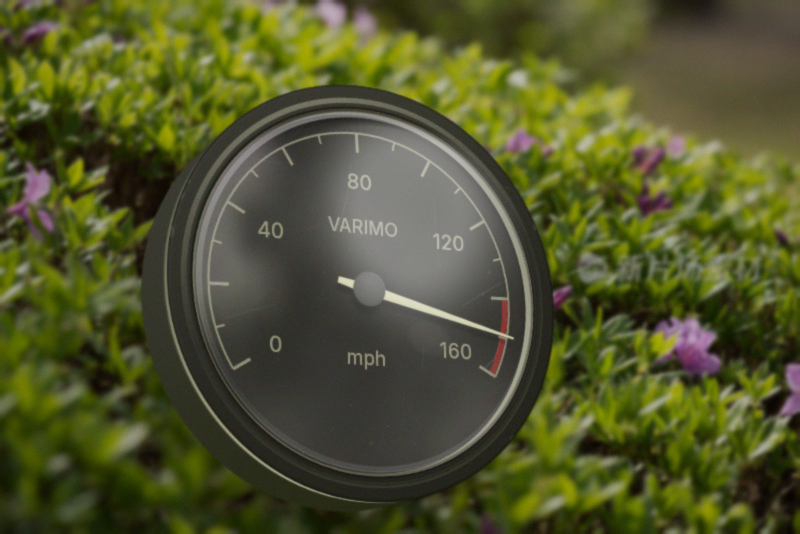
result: 150 mph
